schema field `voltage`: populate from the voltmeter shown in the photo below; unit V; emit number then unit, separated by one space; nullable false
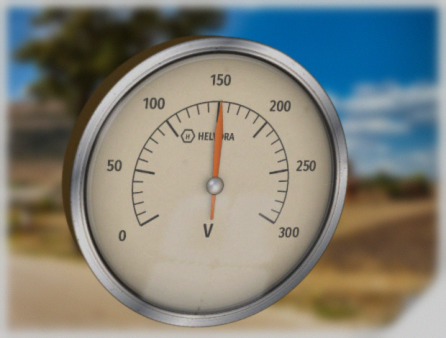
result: 150 V
